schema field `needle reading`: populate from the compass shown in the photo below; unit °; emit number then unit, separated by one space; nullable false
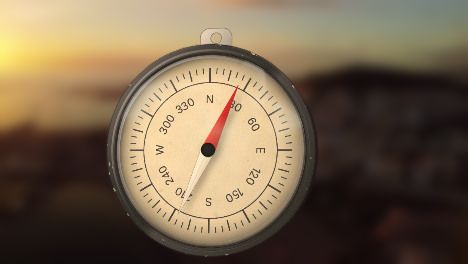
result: 25 °
